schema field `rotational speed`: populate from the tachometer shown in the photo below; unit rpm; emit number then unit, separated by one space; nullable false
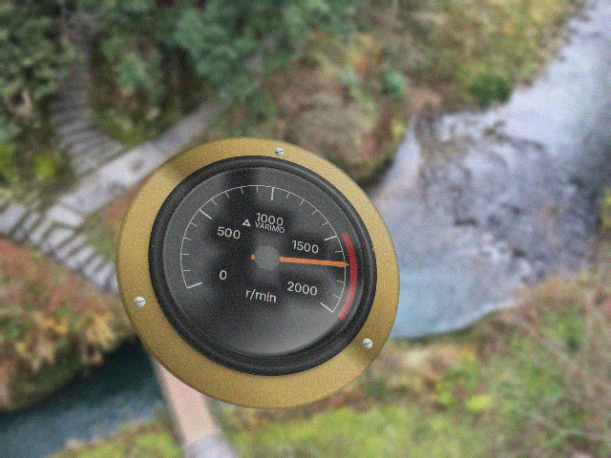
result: 1700 rpm
